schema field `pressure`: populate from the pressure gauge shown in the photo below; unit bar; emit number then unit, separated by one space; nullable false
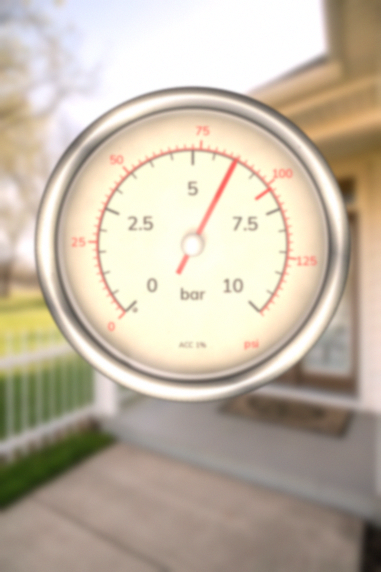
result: 6 bar
